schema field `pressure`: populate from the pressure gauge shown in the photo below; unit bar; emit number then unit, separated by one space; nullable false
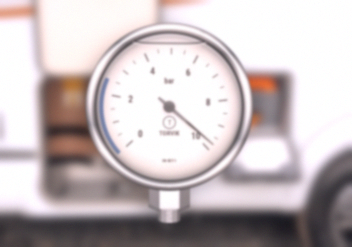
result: 9.75 bar
